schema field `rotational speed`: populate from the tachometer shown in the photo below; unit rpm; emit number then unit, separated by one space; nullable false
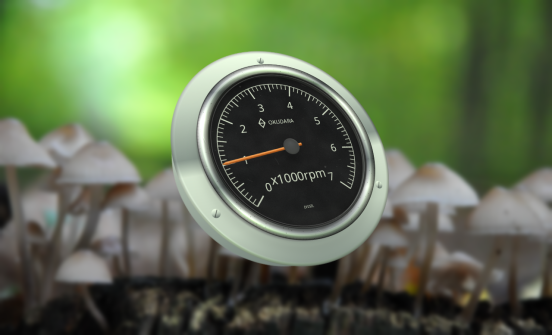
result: 1000 rpm
